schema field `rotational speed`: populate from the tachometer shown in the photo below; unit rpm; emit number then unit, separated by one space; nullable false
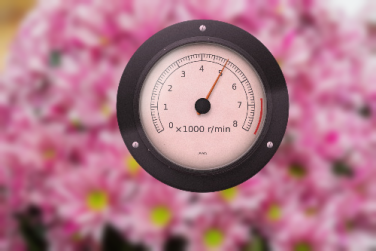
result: 5000 rpm
